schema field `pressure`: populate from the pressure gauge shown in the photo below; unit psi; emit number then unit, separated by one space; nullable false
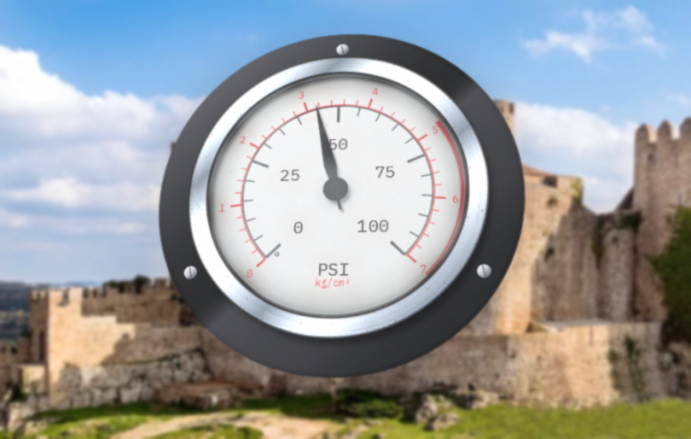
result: 45 psi
